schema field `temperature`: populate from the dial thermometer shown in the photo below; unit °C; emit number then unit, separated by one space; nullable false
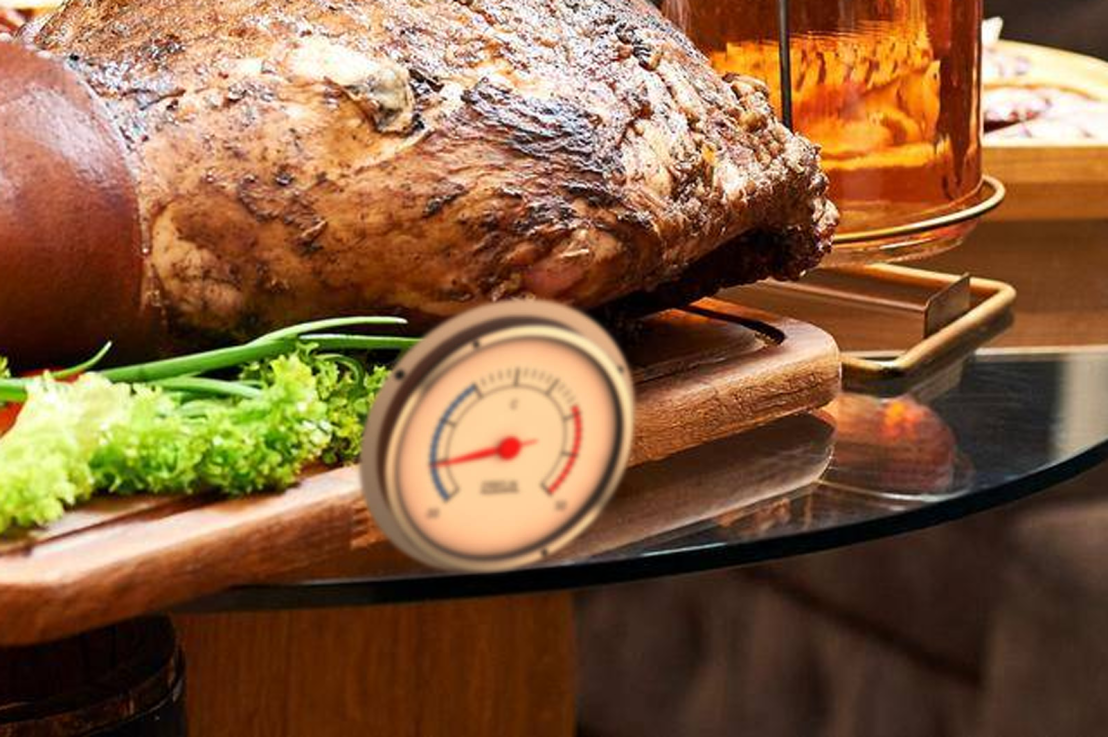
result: -20 °C
